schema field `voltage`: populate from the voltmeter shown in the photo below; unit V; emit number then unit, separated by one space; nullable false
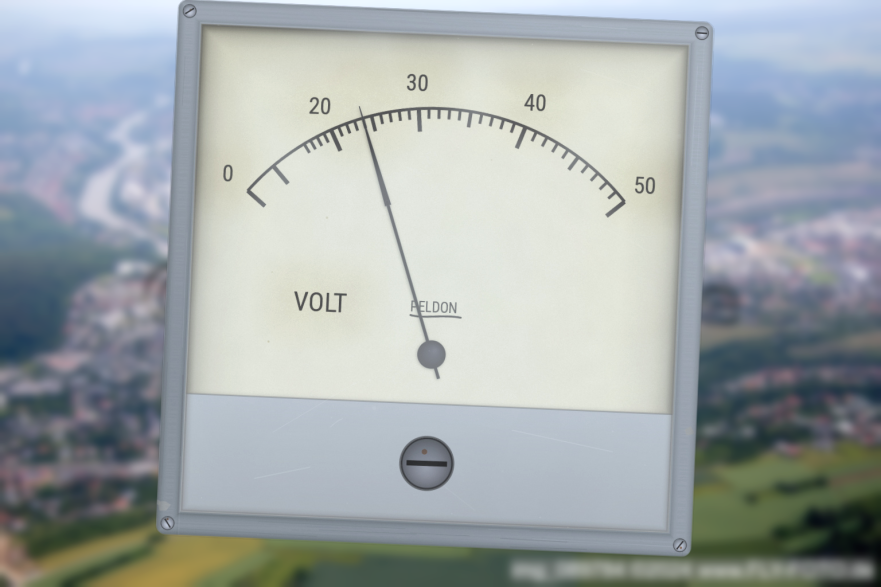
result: 24 V
